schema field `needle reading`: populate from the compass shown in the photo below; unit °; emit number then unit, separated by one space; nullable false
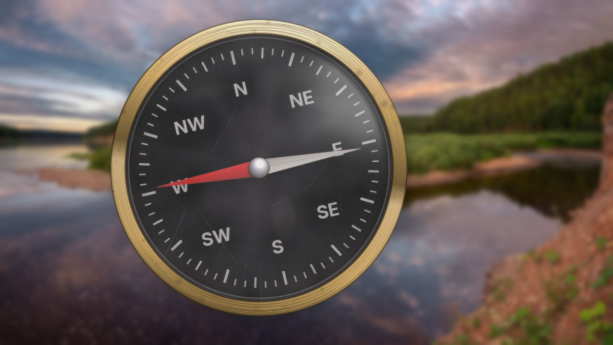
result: 272.5 °
